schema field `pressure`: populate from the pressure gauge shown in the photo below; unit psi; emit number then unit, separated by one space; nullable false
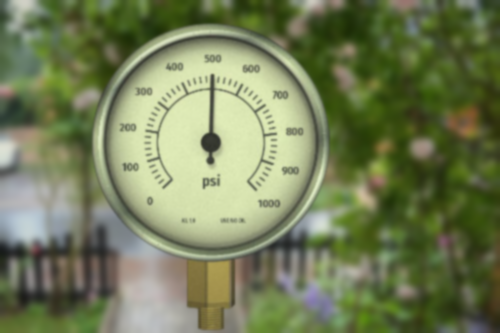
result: 500 psi
